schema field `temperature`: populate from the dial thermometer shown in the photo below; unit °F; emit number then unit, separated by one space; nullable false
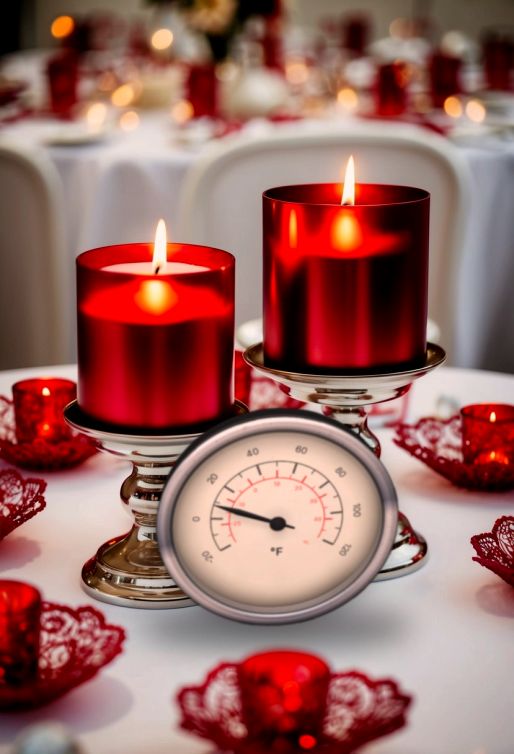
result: 10 °F
